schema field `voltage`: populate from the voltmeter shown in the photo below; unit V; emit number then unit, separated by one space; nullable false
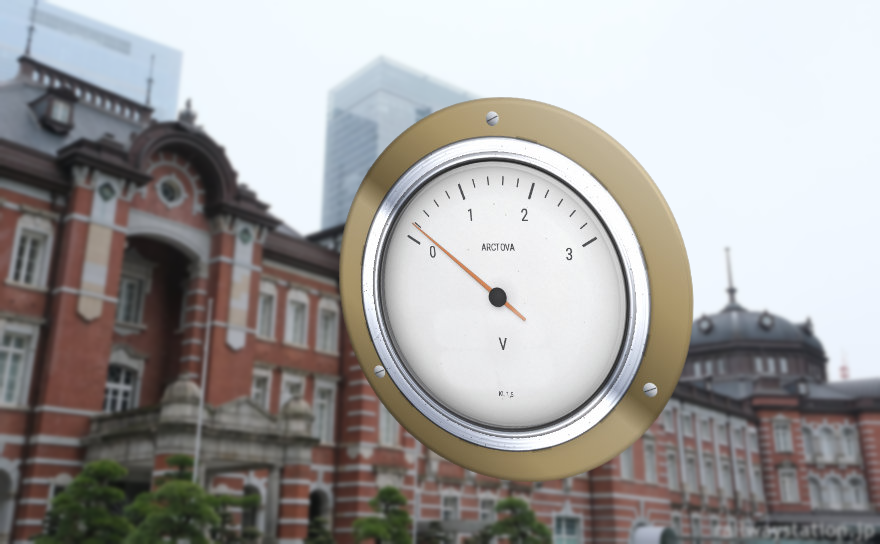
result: 0.2 V
